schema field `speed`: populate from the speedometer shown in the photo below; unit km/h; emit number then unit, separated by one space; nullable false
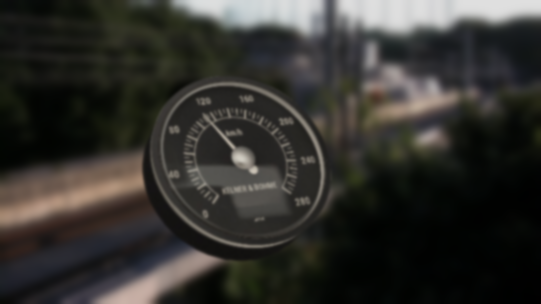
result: 110 km/h
